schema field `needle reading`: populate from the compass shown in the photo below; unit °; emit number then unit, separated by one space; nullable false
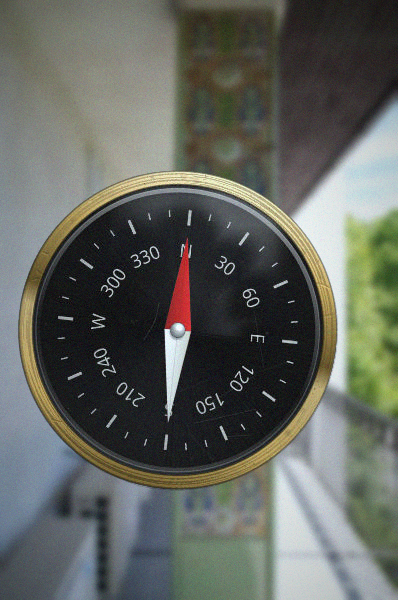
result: 0 °
